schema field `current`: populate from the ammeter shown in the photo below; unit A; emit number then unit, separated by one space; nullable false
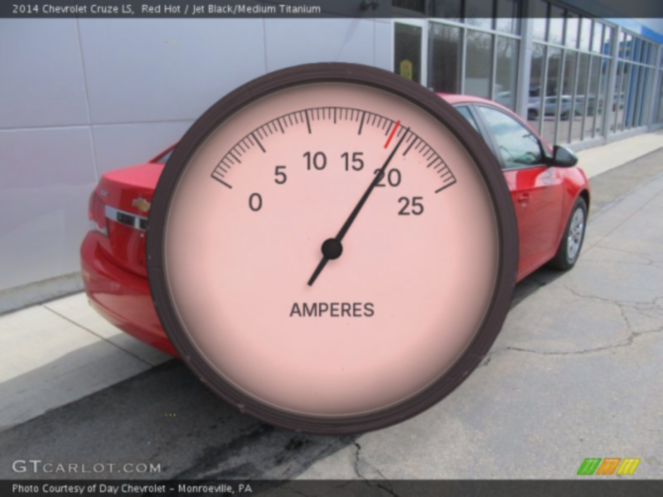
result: 19 A
